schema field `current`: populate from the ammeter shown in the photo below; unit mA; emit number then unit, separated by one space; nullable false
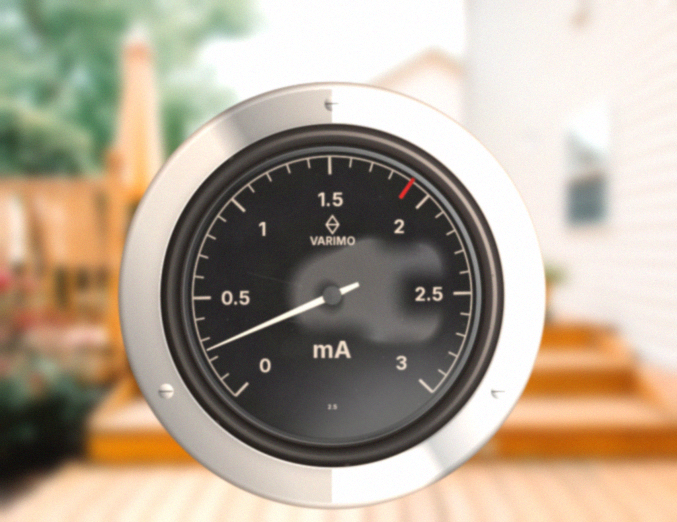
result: 0.25 mA
